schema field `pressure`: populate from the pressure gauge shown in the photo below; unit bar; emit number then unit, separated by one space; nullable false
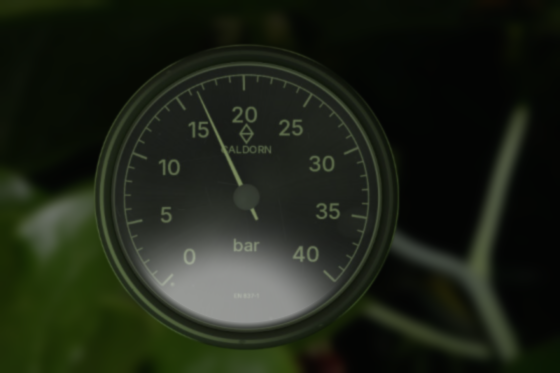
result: 16.5 bar
